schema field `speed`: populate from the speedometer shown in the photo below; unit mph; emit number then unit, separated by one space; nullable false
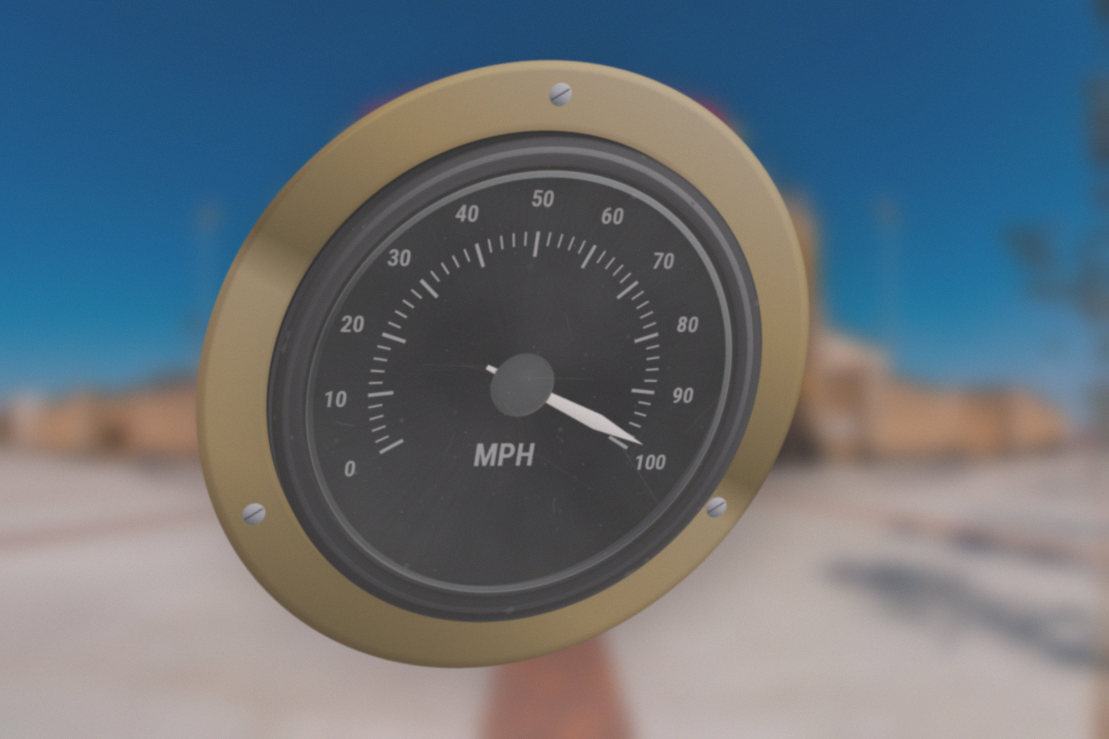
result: 98 mph
